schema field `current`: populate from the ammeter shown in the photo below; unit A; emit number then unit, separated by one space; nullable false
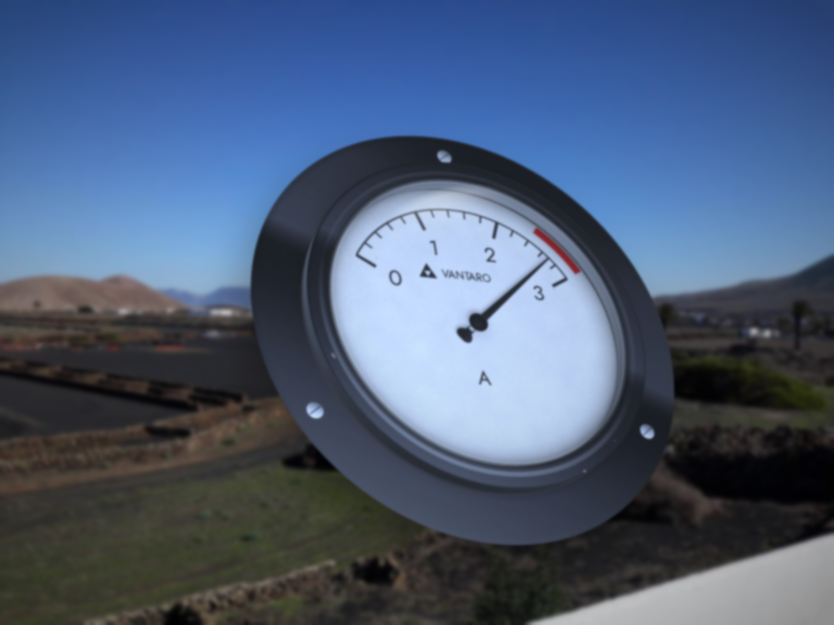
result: 2.7 A
